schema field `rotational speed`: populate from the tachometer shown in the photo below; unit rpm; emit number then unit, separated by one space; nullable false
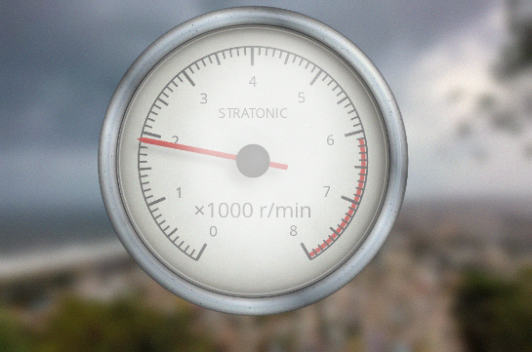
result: 1900 rpm
